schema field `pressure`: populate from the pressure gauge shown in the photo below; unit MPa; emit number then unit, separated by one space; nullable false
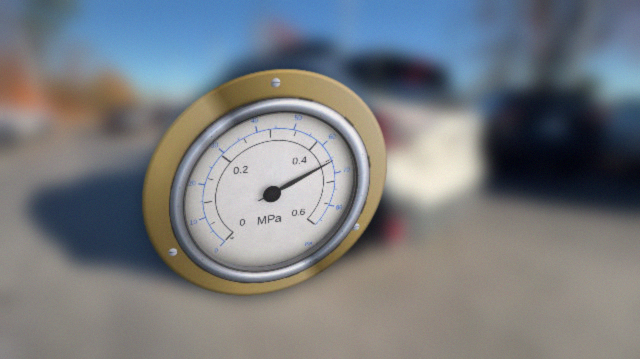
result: 0.45 MPa
